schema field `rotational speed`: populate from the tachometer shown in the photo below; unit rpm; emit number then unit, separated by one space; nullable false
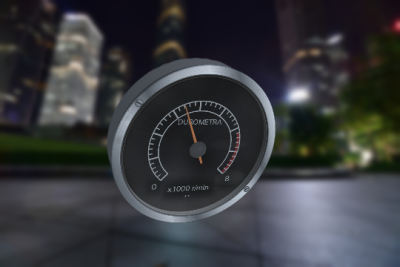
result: 3400 rpm
